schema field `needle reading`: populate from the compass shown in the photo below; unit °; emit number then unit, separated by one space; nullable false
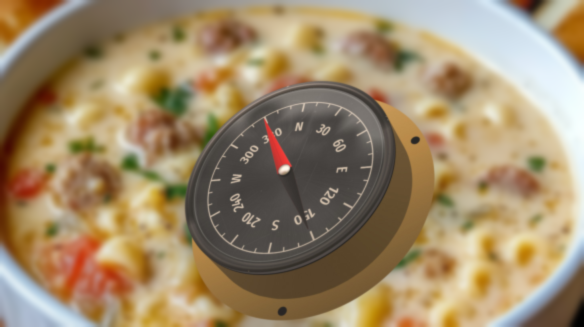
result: 330 °
